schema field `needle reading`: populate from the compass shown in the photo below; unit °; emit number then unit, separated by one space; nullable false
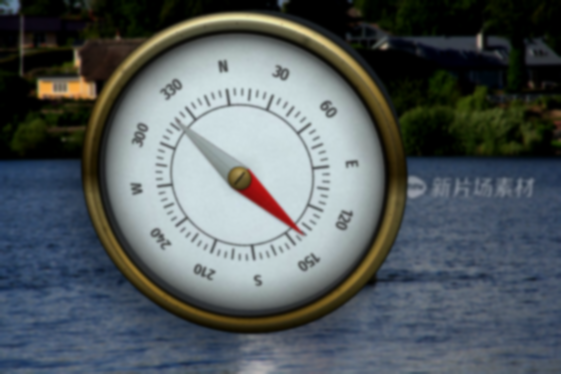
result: 140 °
